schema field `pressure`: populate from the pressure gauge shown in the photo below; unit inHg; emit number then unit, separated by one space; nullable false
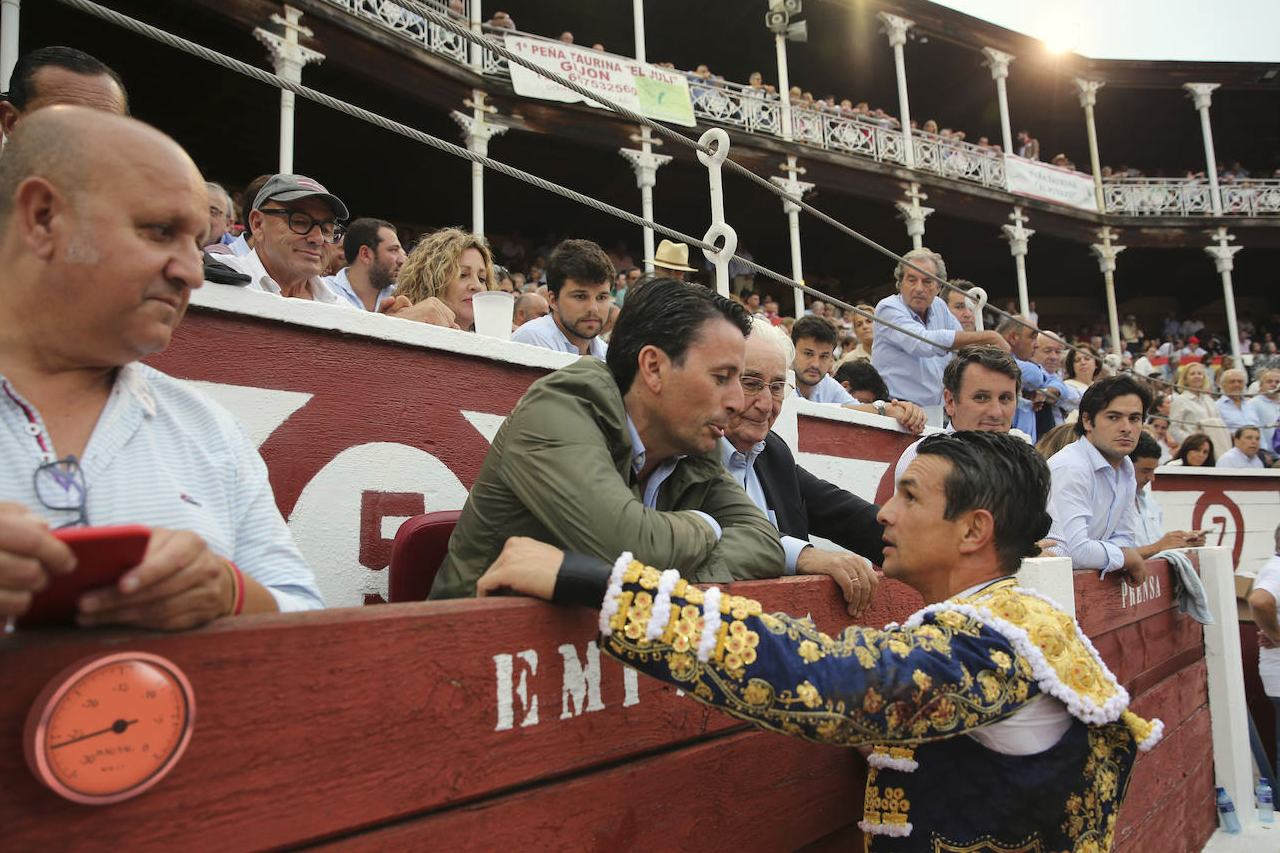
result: -26 inHg
